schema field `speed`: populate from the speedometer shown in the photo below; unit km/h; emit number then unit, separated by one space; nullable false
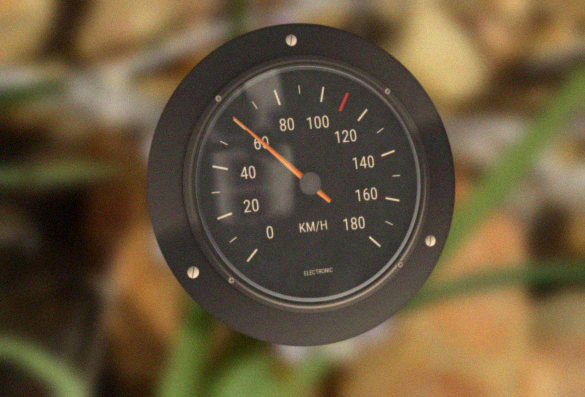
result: 60 km/h
